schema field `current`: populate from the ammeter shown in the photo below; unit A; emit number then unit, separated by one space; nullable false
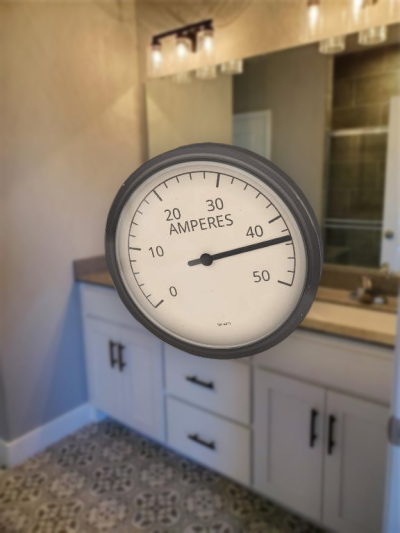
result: 43 A
